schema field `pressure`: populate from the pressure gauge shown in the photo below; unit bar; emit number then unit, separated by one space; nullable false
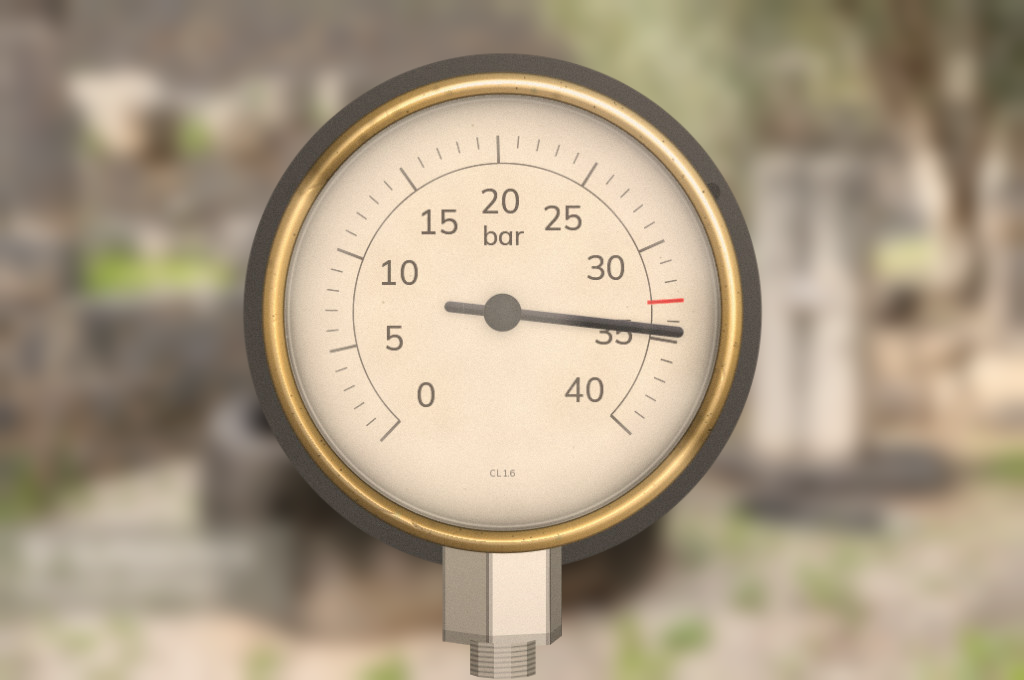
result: 34.5 bar
